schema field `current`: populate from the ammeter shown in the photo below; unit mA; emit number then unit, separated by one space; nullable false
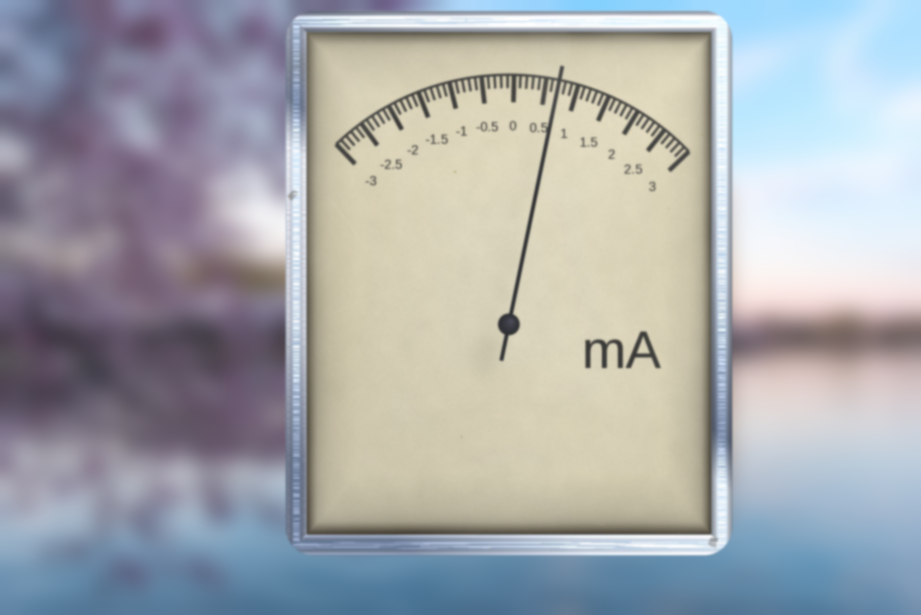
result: 0.7 mA
